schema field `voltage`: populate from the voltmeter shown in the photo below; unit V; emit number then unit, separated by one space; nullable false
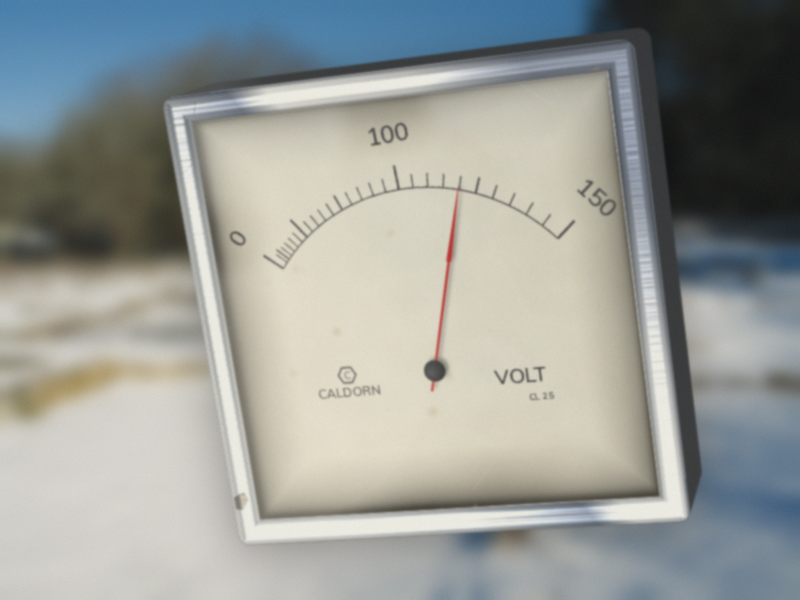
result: 120 V
